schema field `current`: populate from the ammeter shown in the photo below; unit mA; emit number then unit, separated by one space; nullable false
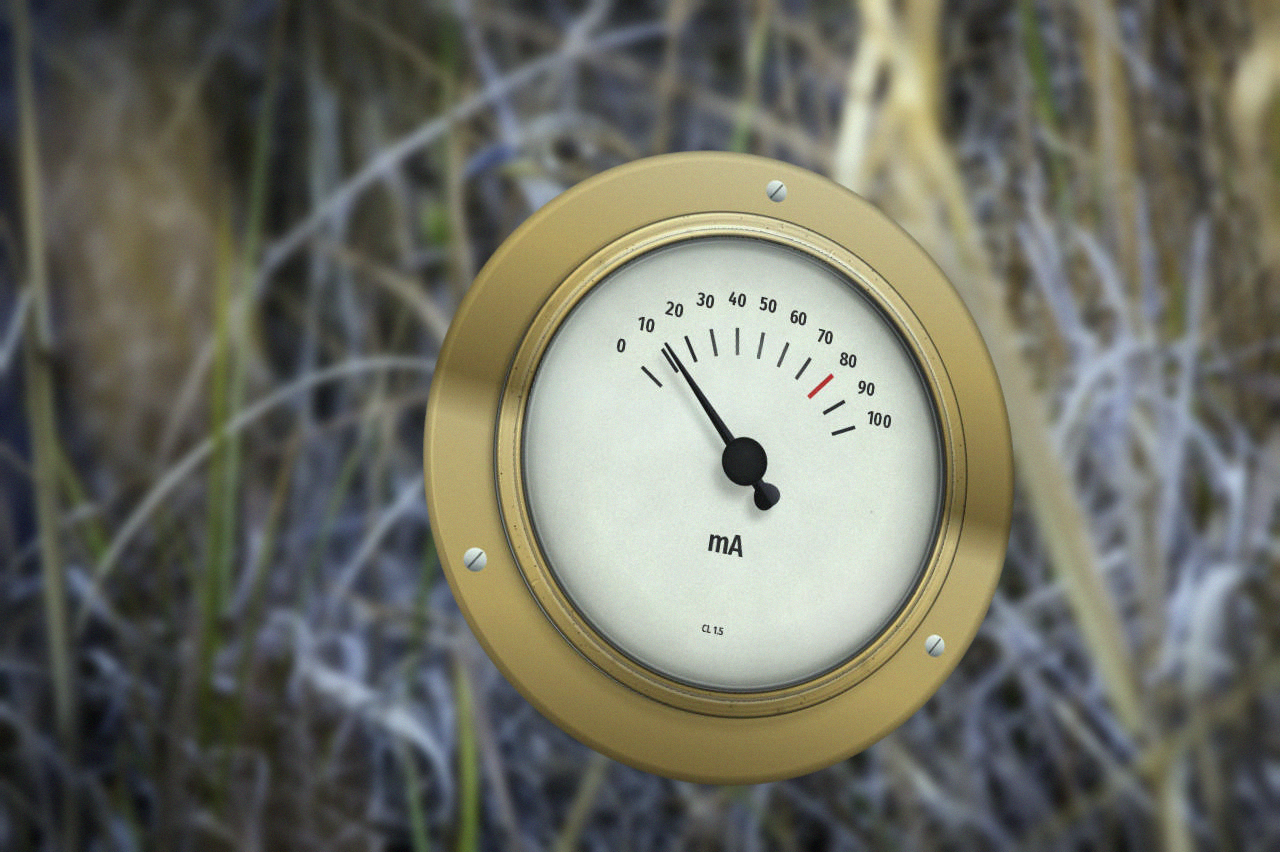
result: 10 mA
